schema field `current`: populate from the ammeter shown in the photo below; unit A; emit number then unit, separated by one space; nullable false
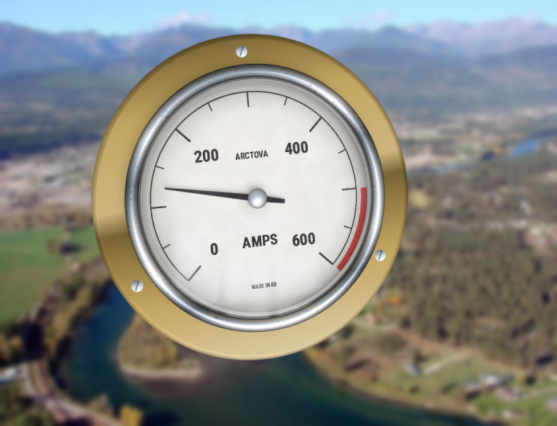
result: 125 A
